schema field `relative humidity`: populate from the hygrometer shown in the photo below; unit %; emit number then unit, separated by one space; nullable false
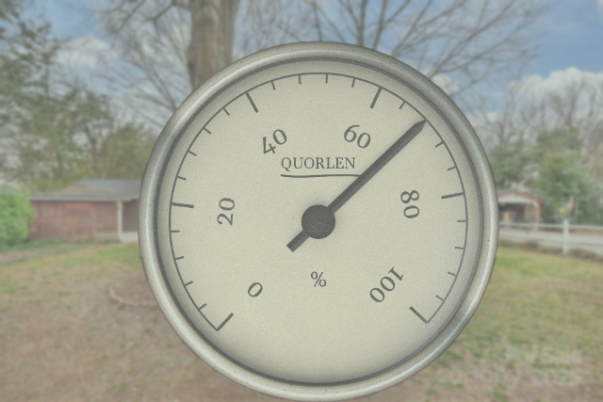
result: 68 %
